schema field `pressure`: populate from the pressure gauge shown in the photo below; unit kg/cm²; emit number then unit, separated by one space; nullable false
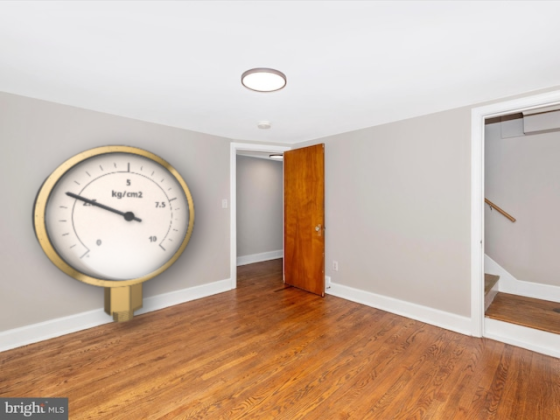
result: 2.5 kg/cm²
